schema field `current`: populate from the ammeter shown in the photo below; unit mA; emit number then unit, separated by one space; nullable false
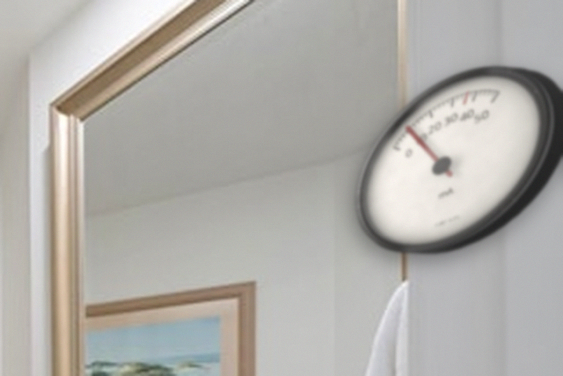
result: 10 mA
